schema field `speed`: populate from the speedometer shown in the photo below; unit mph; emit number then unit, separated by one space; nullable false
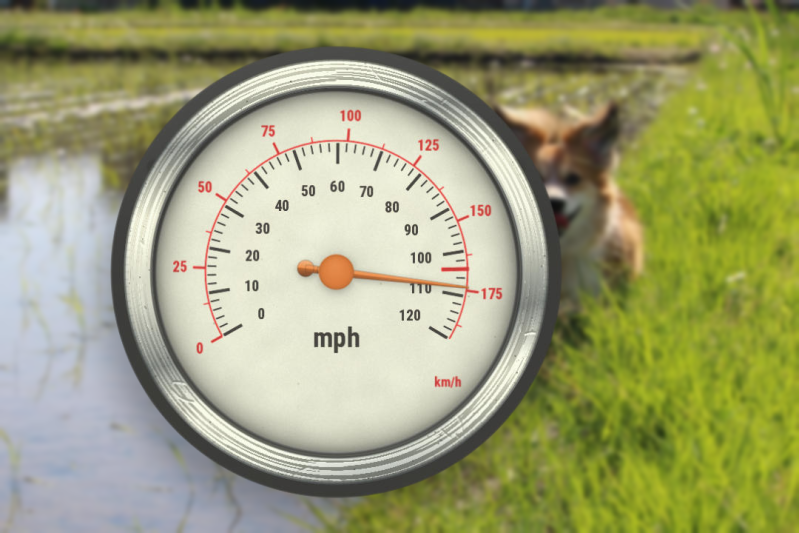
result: 108 mph
